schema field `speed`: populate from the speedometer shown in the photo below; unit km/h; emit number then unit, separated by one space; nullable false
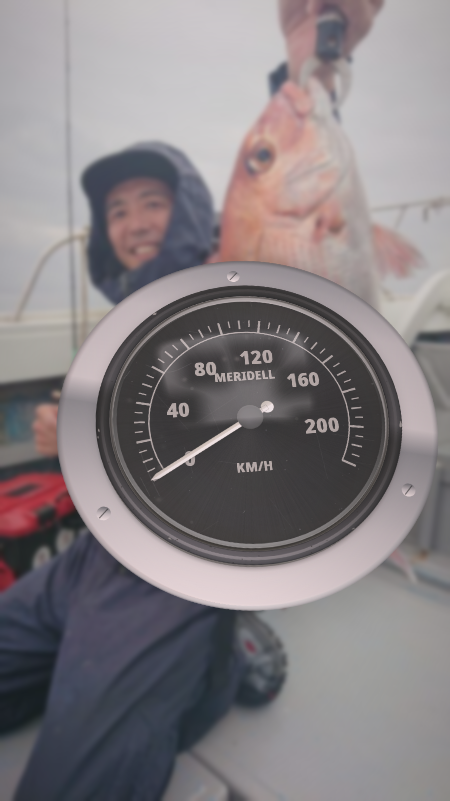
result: 0 km/h
